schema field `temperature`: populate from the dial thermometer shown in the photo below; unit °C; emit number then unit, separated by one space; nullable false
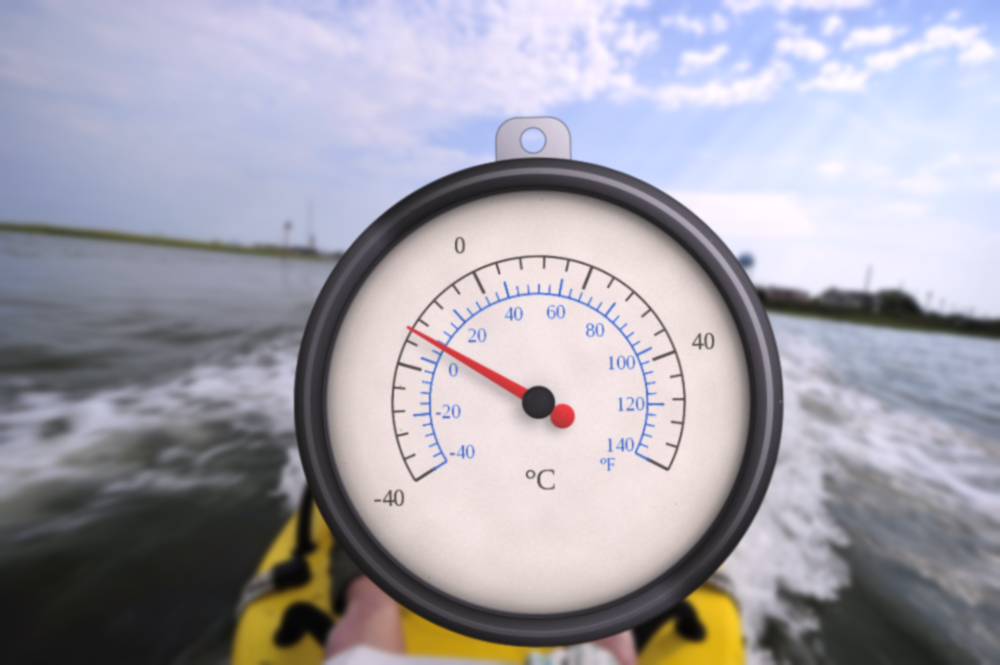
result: -14 °C
